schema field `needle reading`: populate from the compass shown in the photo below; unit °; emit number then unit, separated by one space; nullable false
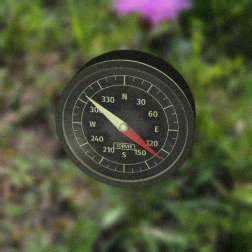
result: 130 °
